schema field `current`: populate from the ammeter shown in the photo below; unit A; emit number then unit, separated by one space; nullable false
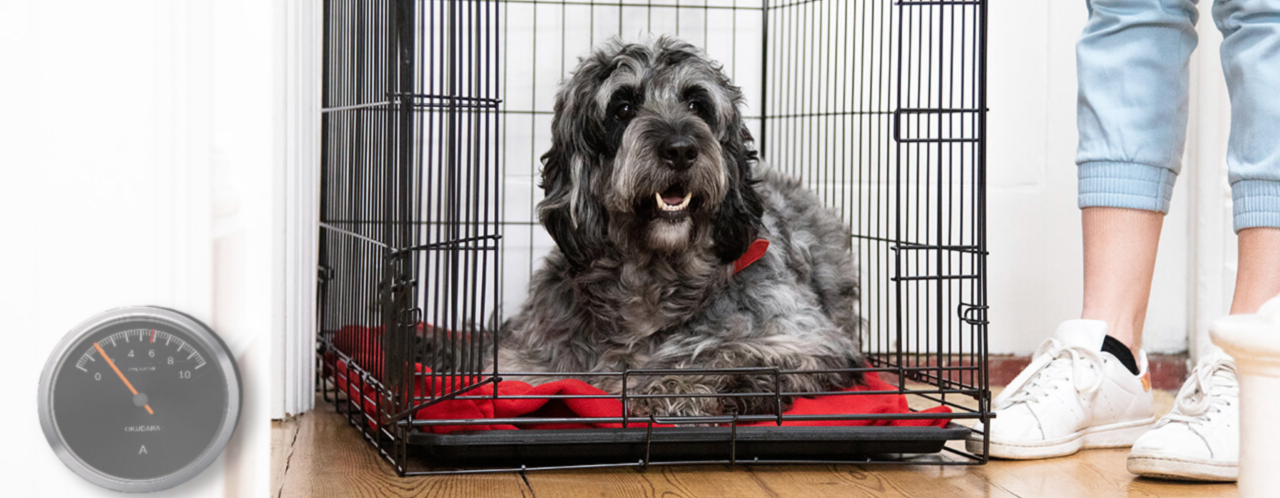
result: 2 A
